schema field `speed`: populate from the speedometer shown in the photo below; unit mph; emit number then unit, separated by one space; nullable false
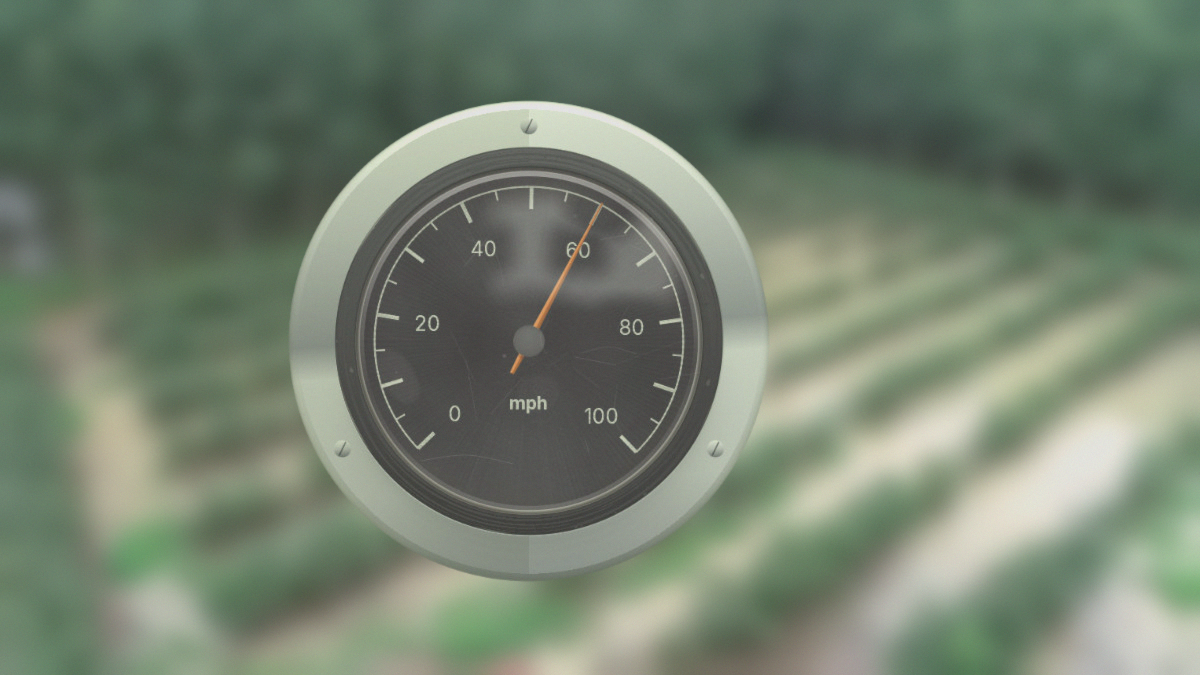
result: 60 mph
